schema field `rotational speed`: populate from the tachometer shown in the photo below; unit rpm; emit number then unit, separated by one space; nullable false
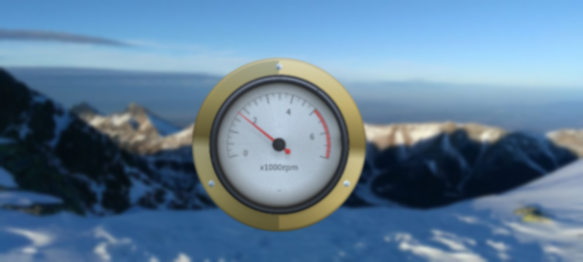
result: 1750 rpm
